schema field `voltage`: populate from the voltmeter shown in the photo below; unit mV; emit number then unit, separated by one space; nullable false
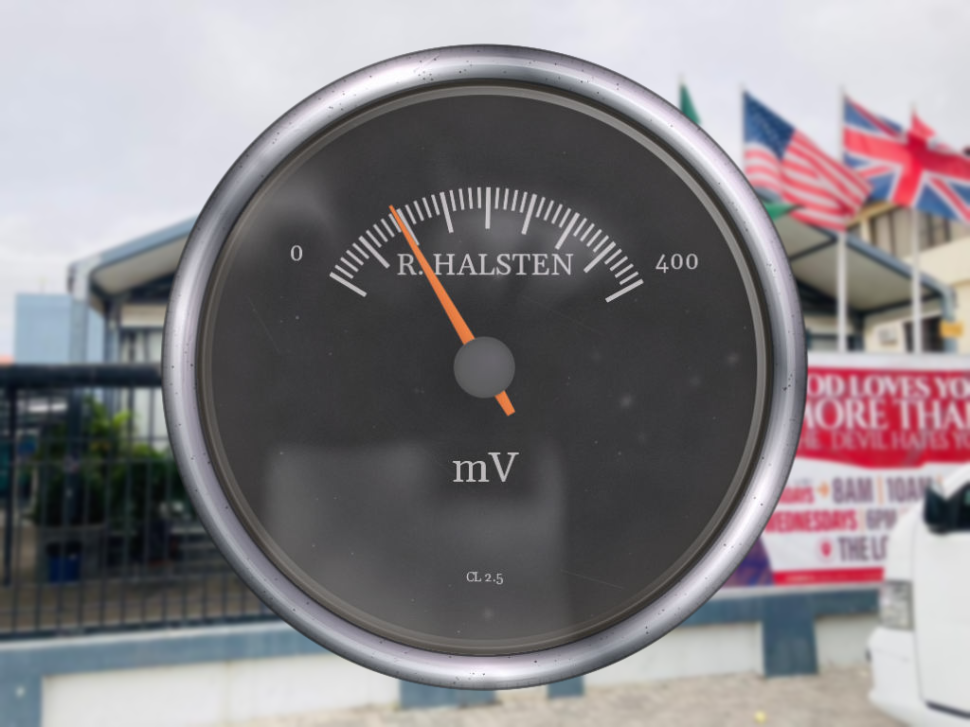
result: 95 mV
